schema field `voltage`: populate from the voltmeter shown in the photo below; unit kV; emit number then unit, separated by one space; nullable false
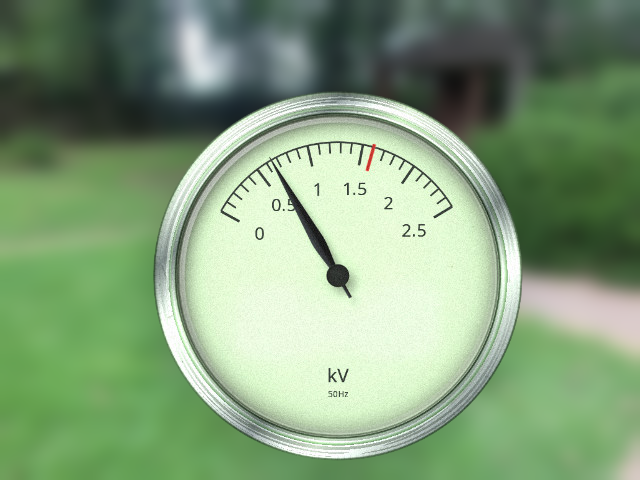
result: 0.65 kV
